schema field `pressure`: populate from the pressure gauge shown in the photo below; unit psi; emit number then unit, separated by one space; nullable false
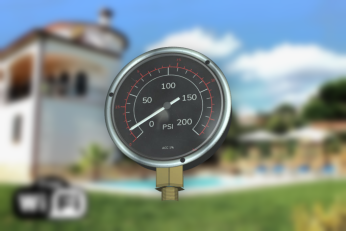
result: 10 psi
